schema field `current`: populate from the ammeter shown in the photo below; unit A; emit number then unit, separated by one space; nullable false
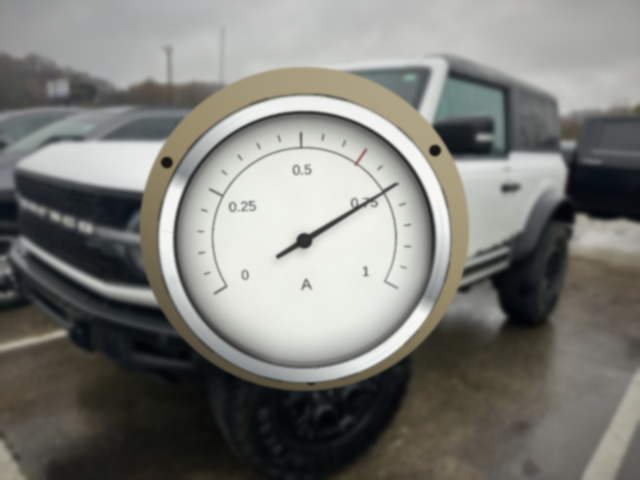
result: 0.75 A
